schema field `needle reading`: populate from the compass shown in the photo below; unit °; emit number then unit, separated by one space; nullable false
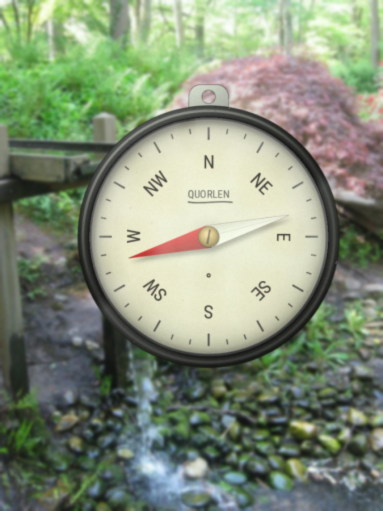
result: 255 °
